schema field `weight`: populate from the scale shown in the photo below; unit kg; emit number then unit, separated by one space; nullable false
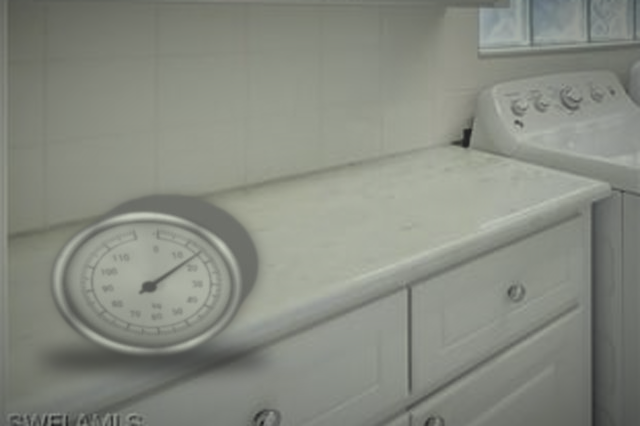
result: 15 kg
